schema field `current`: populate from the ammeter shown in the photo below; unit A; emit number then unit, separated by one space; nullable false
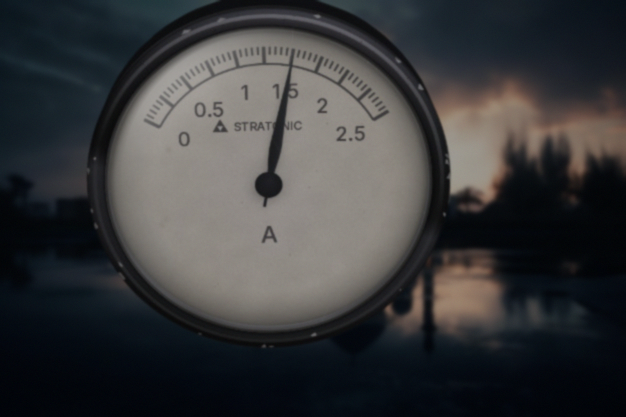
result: 1.5 A
